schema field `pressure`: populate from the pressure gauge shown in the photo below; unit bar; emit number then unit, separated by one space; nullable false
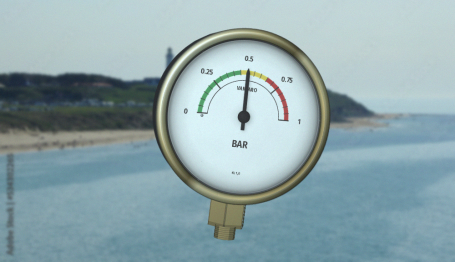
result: 0.5 bar
